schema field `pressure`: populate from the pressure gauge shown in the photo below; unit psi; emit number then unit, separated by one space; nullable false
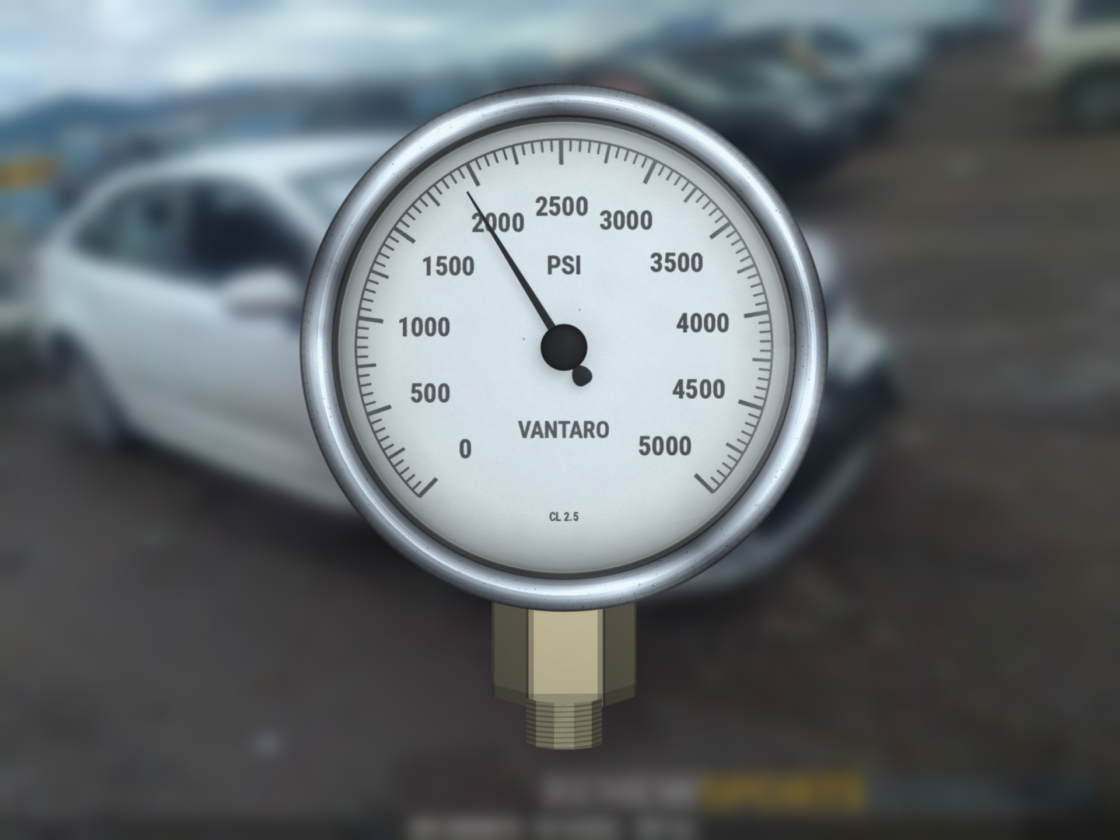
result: 1925 psi
